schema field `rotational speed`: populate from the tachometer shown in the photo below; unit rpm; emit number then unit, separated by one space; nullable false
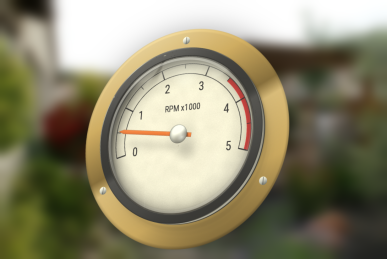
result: 500 rpm
